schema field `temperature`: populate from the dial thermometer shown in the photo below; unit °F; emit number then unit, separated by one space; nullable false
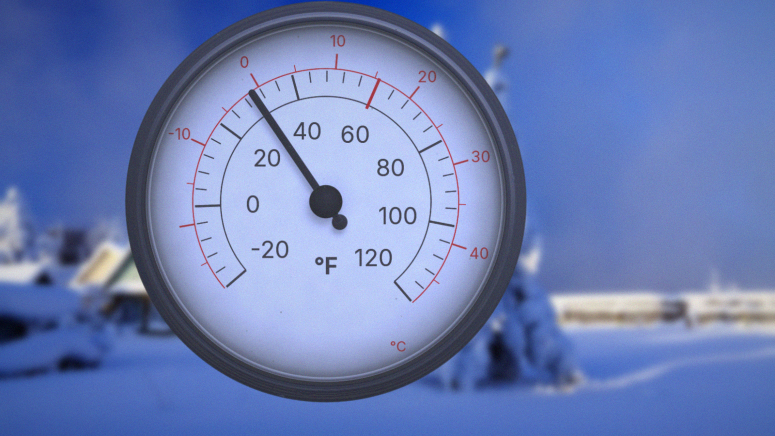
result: 30 °F
